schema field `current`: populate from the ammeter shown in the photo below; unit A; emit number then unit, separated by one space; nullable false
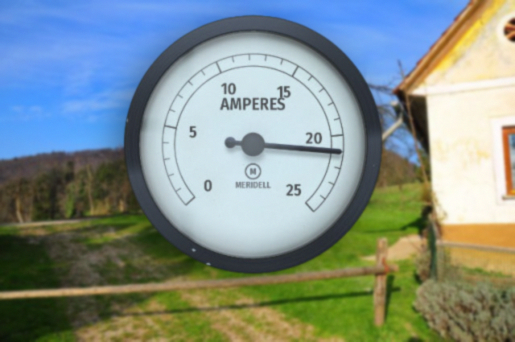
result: 21 A
